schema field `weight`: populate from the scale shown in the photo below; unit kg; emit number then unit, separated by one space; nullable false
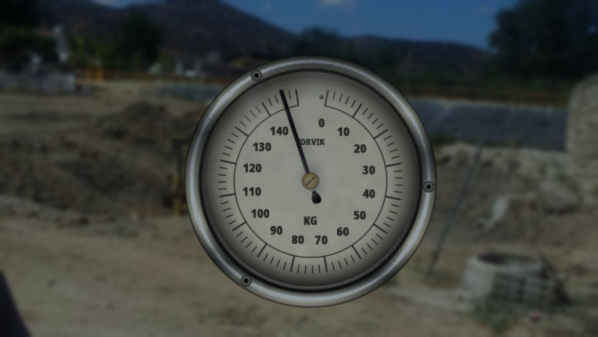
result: 146 kg
